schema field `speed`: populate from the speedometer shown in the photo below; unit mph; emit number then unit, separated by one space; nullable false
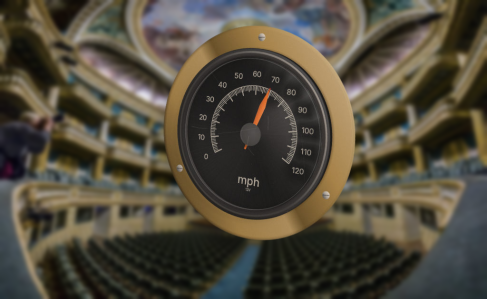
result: 70 mph
